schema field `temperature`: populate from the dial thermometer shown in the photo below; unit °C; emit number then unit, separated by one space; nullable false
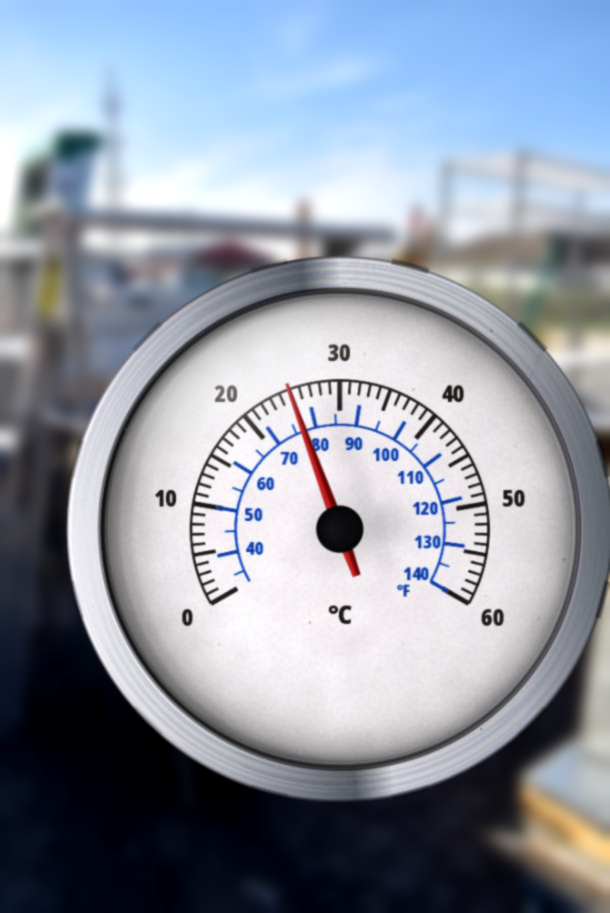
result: 25 °C
